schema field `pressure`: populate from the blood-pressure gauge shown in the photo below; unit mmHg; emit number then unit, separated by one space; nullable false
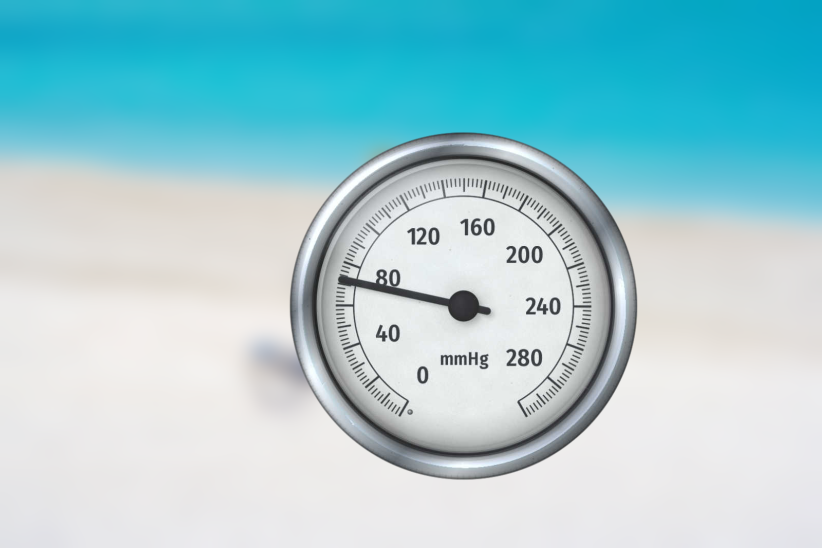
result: 72 mmHg
